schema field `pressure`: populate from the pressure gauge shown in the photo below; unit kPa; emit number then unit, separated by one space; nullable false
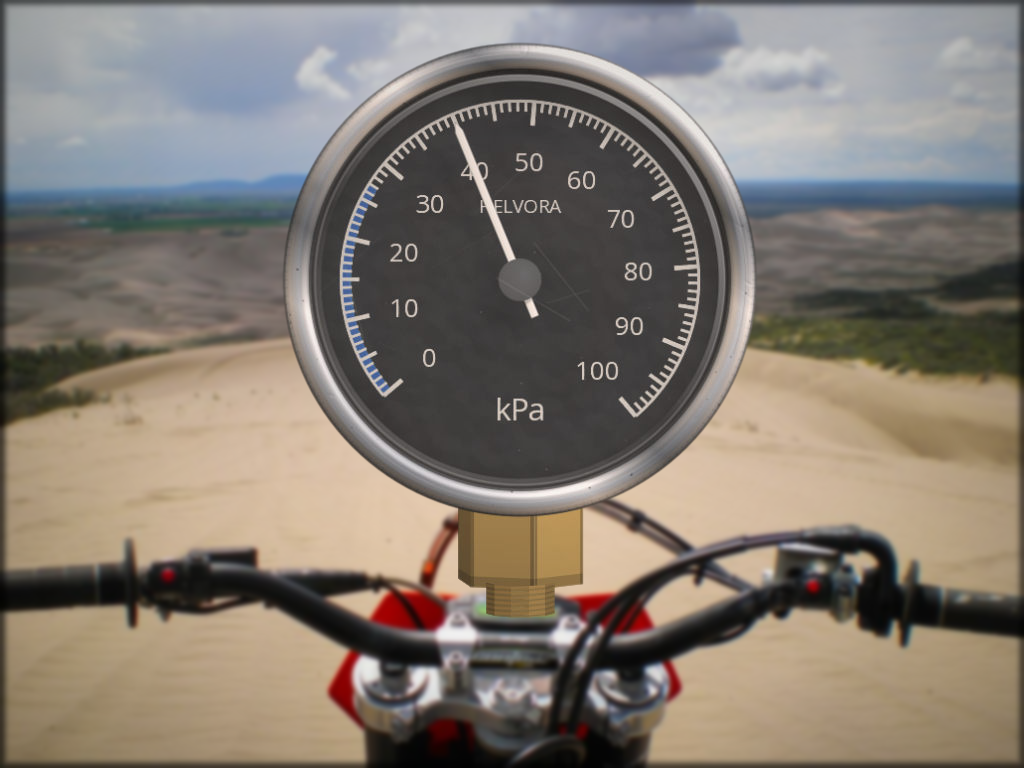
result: 40 kPa
